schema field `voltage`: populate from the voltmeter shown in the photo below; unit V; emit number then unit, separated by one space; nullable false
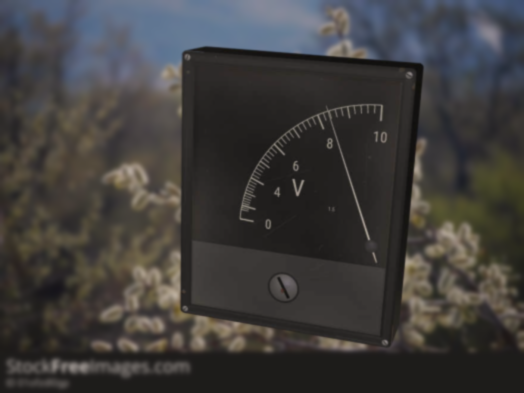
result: 8.4 V
